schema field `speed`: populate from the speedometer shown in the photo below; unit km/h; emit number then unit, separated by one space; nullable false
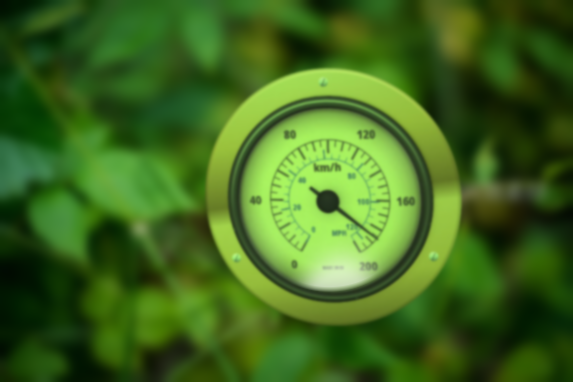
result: 185 km/h
